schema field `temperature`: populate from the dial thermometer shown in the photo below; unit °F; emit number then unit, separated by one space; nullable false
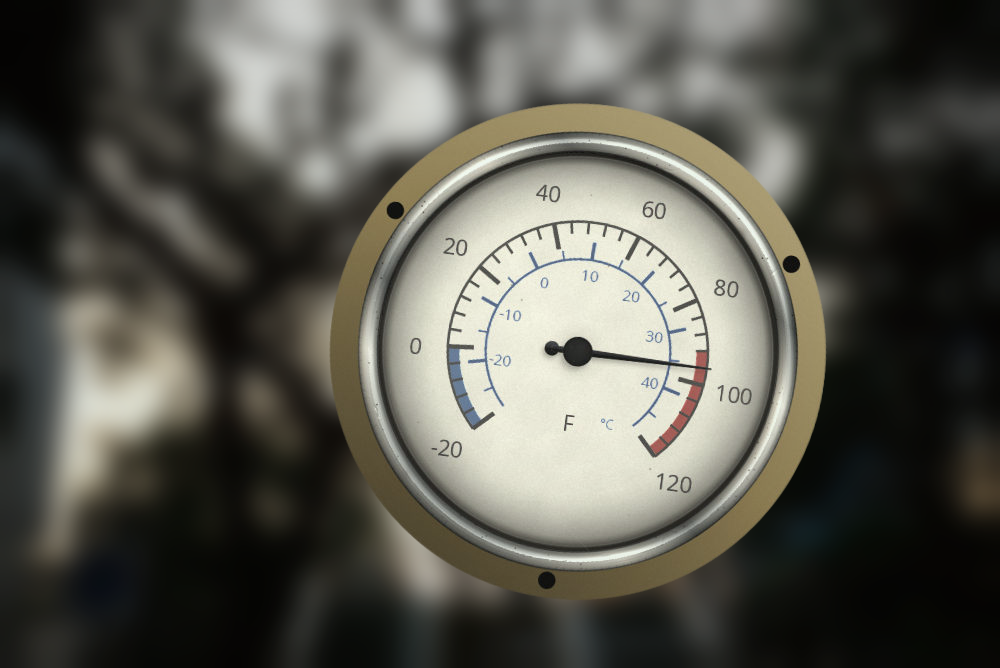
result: 96 °F
